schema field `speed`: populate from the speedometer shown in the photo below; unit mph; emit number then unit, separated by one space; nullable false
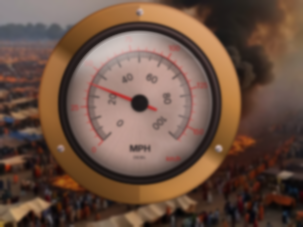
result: 25 mph
